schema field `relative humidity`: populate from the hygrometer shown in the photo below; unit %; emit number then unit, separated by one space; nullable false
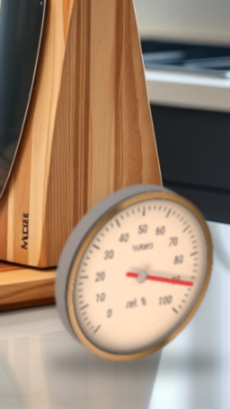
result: 90 %
